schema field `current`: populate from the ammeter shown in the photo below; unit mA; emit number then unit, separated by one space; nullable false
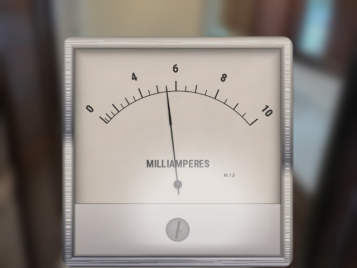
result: 5.5 mA
